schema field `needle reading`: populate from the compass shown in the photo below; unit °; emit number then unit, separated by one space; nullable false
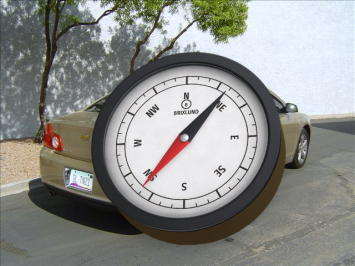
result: 220 °
